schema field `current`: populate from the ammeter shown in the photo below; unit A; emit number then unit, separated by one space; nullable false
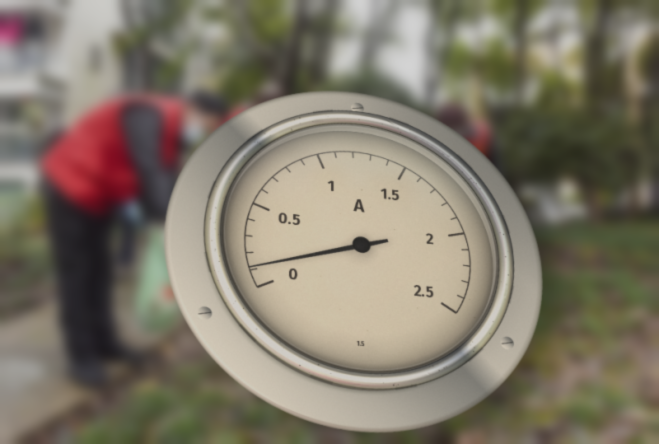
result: 0.1 A
